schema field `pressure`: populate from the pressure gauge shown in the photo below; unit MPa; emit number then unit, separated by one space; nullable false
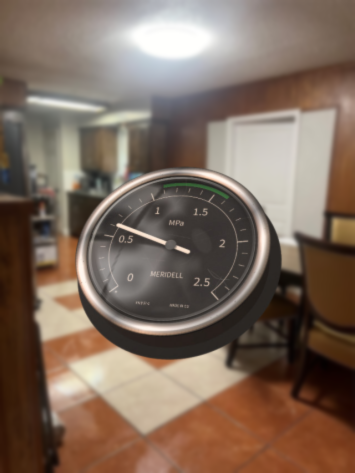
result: 0.6 MPa
